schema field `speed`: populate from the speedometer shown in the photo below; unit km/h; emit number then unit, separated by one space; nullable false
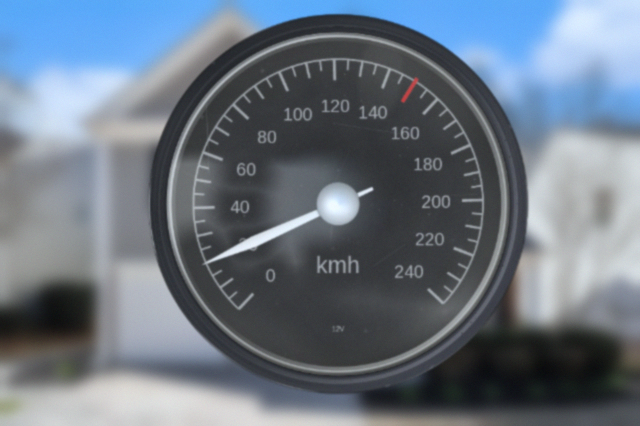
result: 20 km/h
